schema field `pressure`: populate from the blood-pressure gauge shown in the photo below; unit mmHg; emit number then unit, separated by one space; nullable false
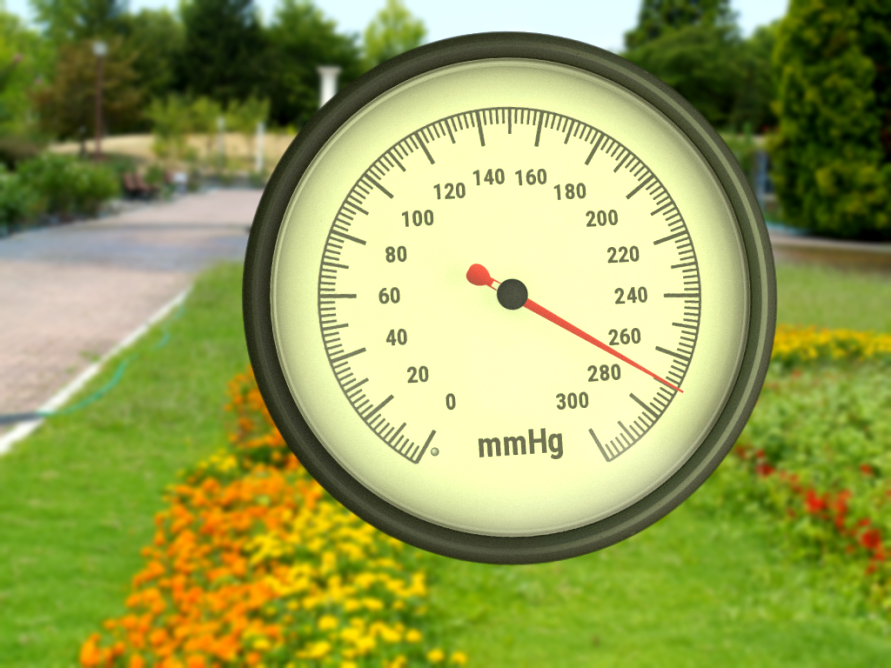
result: 270 mmHg
